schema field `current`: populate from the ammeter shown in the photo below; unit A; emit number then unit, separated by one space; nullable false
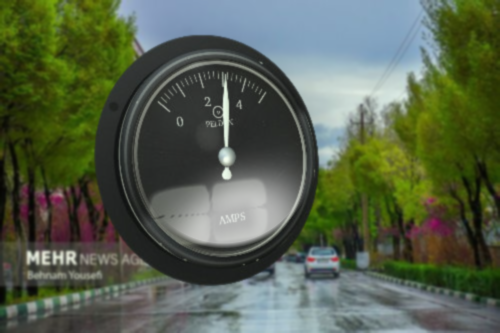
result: 3 A
